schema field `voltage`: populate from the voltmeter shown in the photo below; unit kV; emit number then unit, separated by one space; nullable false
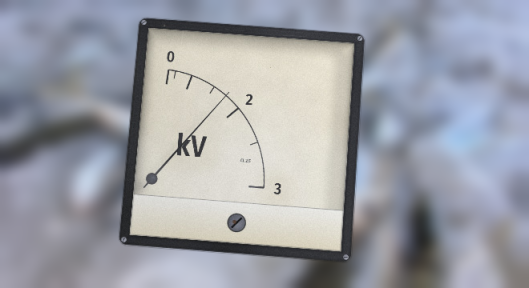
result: 1.75 kV
